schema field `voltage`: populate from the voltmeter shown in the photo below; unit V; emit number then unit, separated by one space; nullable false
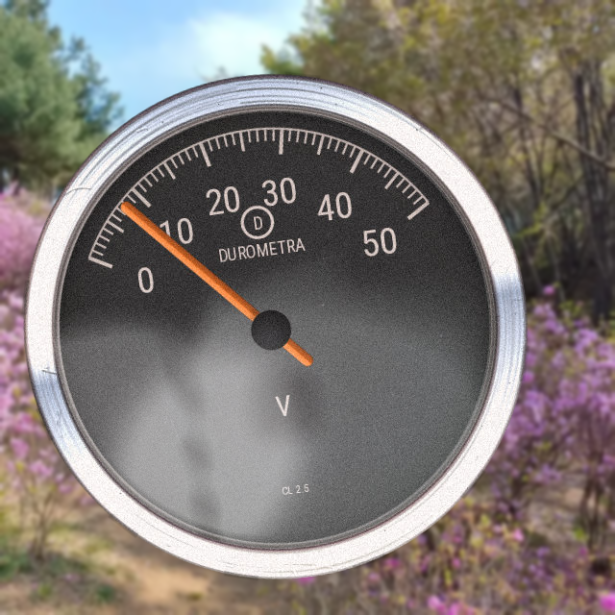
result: 8 V
